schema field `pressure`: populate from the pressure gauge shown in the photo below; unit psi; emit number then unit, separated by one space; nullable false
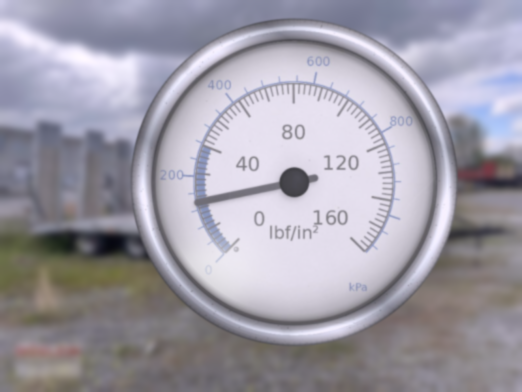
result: 20 psi
